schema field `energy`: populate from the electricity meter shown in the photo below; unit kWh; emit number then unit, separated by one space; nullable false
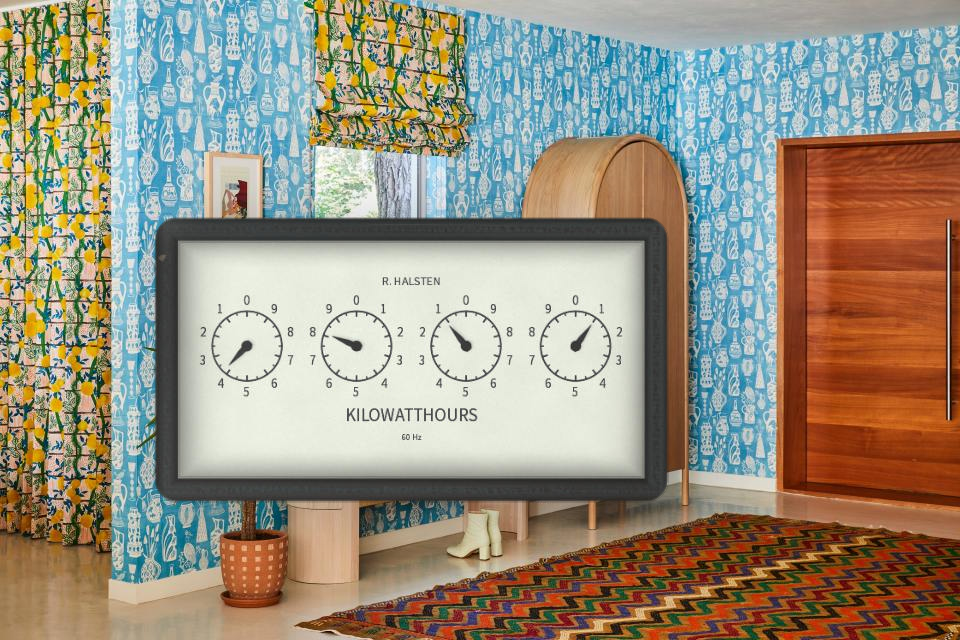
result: 3811 kWh
